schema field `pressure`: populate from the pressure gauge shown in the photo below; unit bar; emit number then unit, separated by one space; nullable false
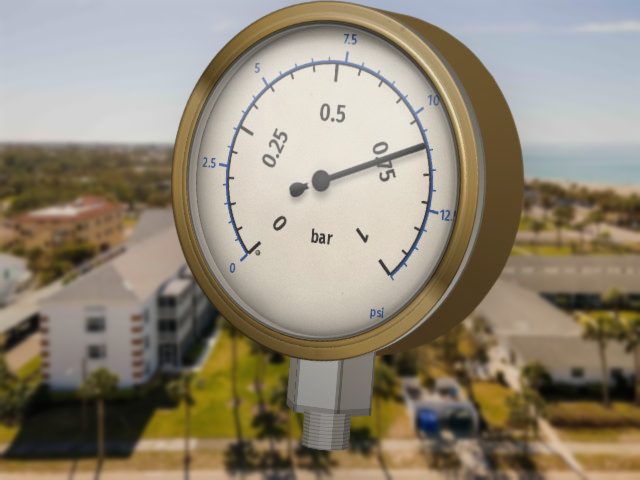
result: 0.75 bar
